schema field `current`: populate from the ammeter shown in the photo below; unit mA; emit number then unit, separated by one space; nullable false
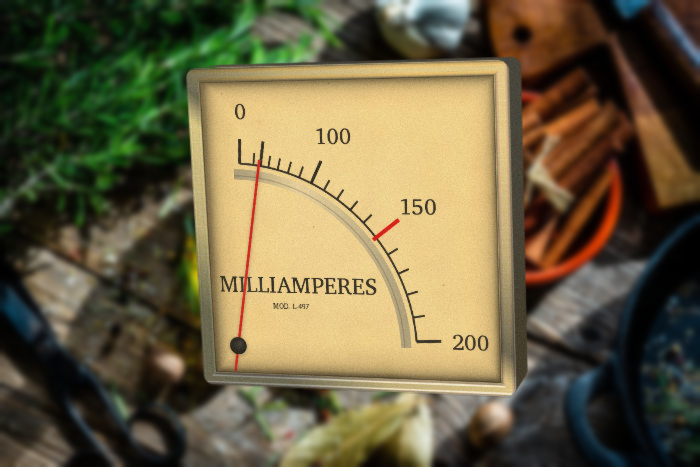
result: 50 mA
